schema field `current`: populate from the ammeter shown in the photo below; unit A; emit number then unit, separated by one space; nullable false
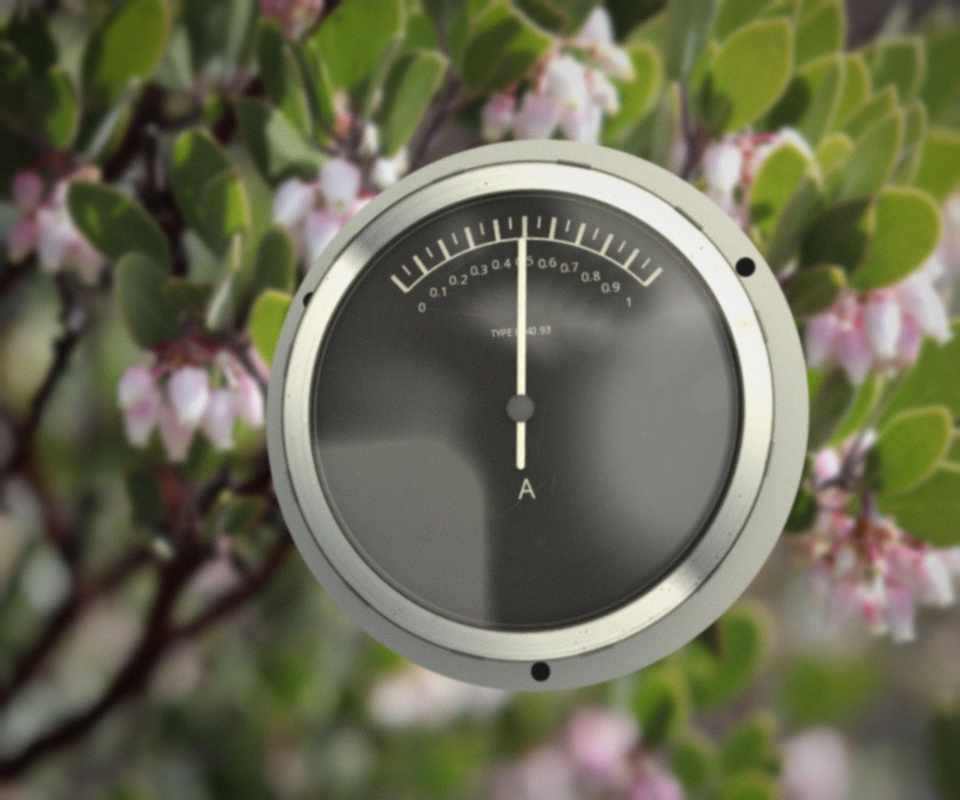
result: 0.5 A
